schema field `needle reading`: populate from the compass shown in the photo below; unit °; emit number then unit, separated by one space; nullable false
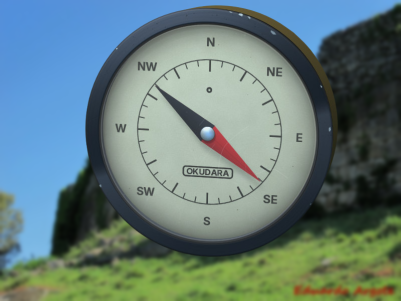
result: 130 °
